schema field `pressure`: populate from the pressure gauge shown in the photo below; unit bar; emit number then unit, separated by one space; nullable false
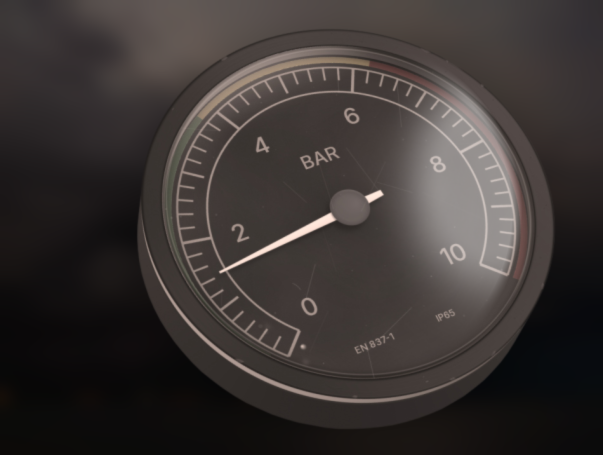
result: 1.4 bar
